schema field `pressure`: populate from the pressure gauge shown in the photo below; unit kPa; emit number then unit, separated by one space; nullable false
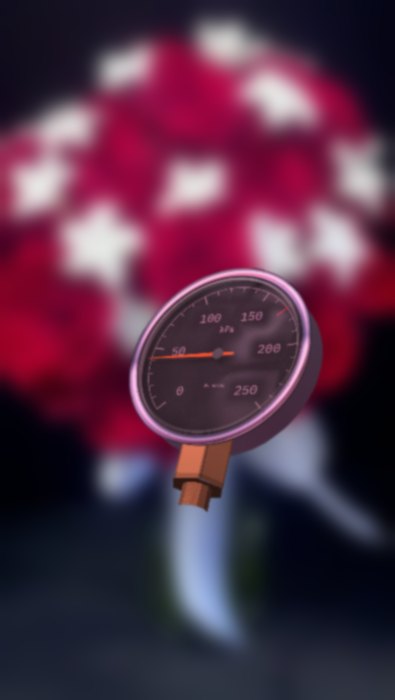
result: 40 kPa
